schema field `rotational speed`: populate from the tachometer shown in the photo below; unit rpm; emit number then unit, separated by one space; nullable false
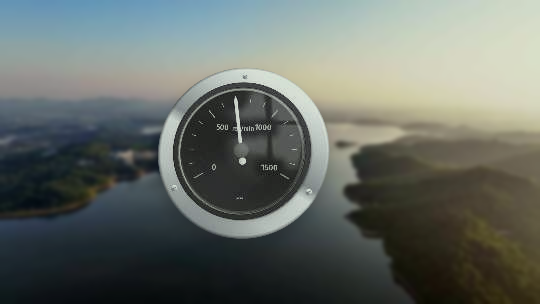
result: 700 rpm
